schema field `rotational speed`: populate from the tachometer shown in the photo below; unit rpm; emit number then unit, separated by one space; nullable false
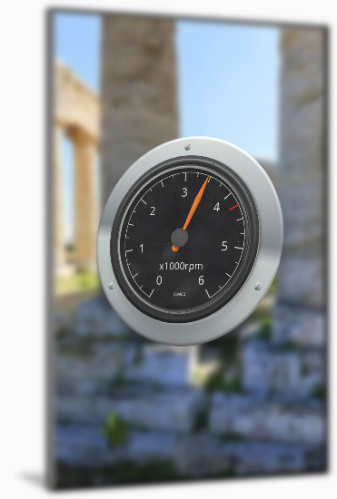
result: 3500 rpm
